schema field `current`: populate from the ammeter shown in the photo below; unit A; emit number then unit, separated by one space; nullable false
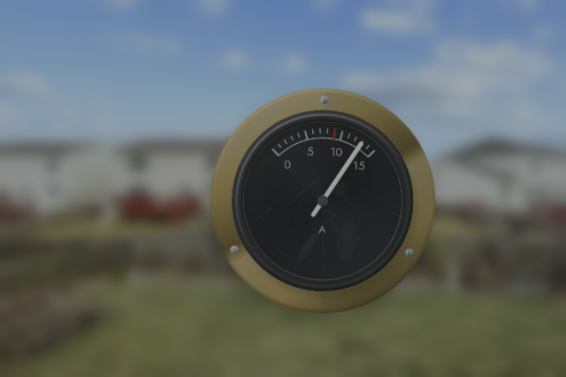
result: 13 A
